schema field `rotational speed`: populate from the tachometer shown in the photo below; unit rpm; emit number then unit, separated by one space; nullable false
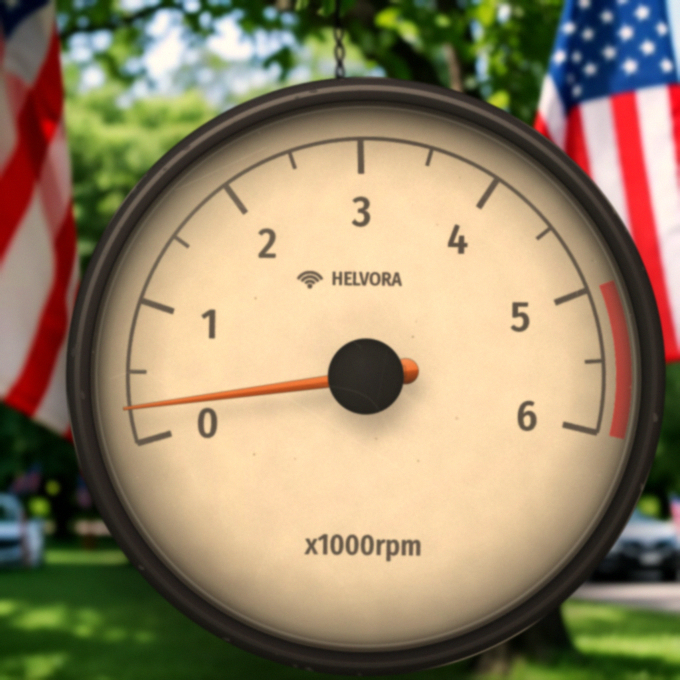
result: 250 rpm
